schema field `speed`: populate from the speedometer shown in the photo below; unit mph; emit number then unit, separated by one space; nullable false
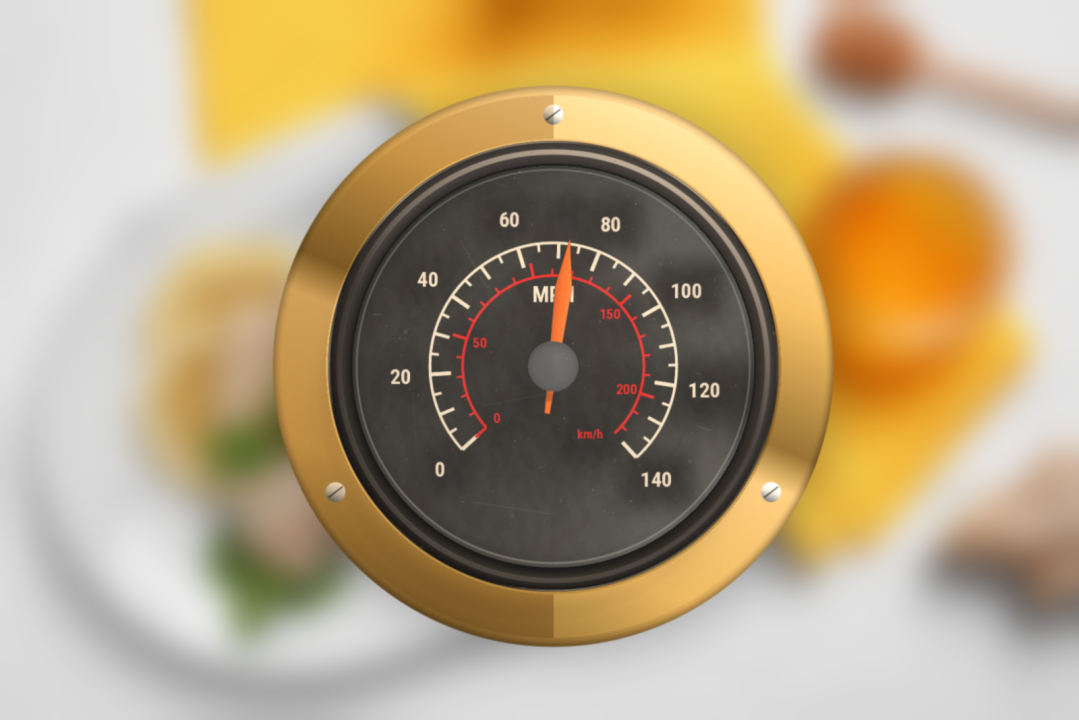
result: 72.5 mph
